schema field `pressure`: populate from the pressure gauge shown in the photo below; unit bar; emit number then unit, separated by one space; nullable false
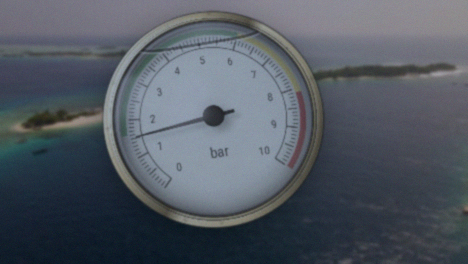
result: 1.5 bar
